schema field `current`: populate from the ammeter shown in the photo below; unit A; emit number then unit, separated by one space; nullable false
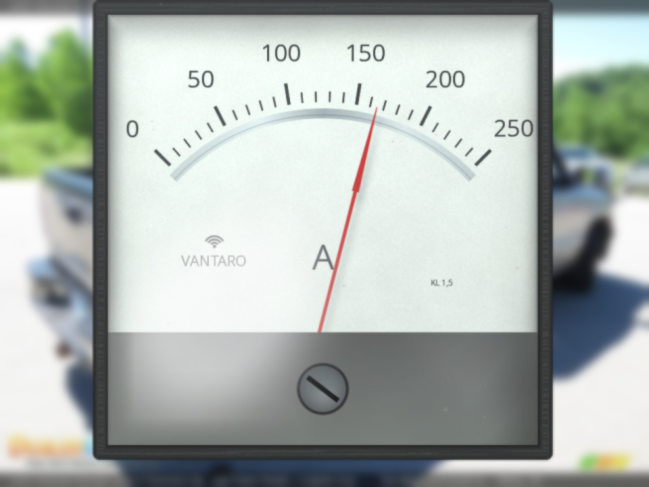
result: 165 A
